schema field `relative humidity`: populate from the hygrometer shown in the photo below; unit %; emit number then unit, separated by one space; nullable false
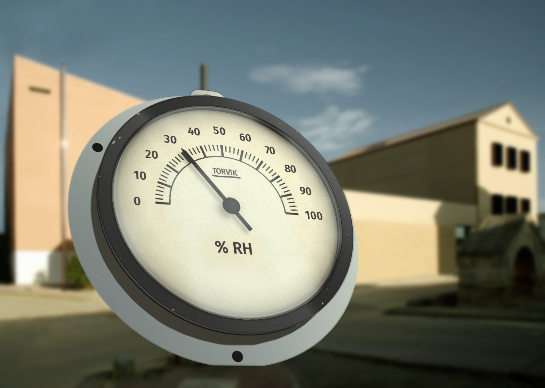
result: 30 %
